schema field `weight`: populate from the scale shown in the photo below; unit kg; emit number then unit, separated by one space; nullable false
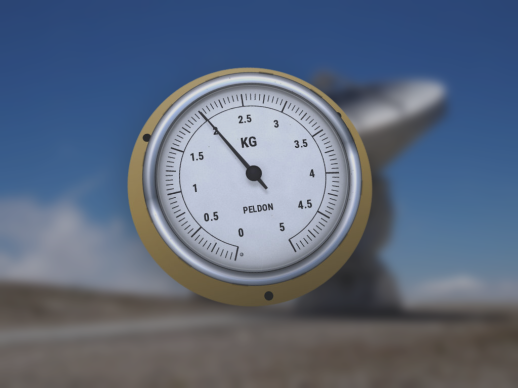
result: 2 kg
